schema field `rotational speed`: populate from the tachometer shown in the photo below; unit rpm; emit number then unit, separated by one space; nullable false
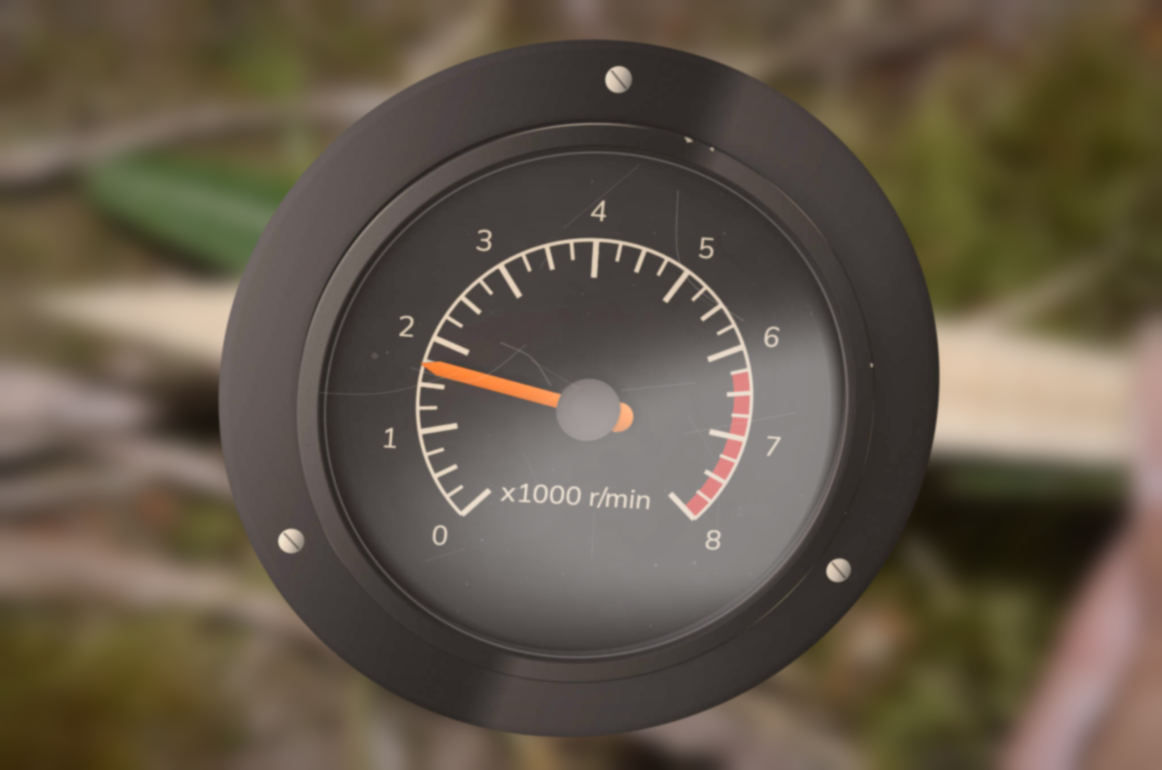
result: 1750 rpm
